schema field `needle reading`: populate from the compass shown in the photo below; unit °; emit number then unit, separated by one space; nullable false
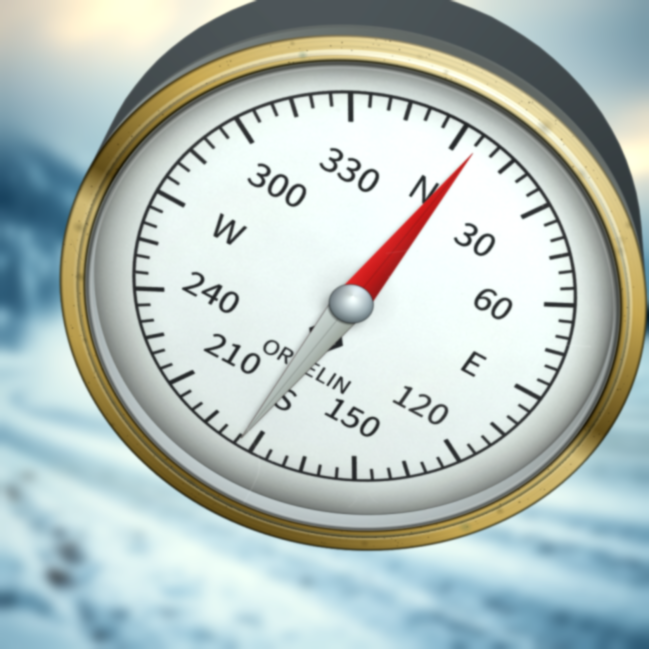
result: 5 °
